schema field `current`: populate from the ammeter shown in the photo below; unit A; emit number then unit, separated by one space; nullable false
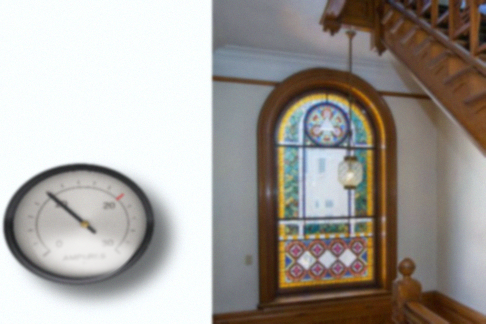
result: 10 A
